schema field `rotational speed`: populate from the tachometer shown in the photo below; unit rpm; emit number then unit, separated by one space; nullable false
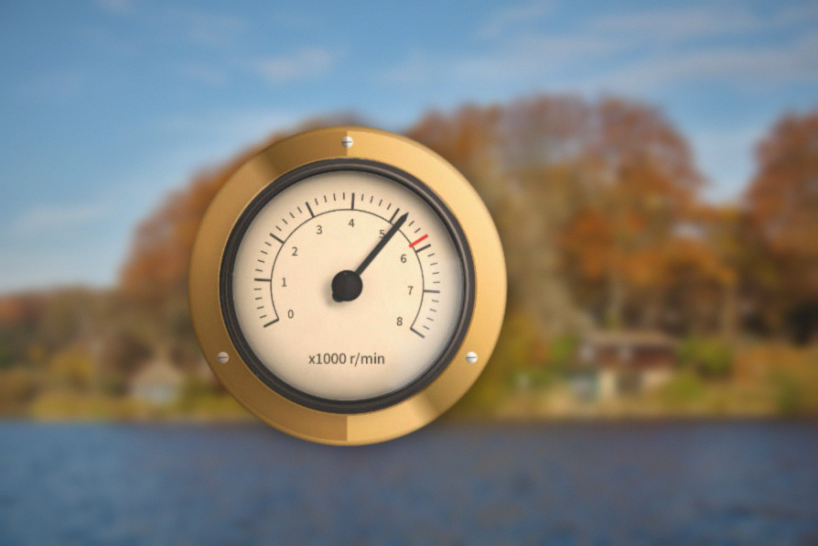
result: 5200 rpm
